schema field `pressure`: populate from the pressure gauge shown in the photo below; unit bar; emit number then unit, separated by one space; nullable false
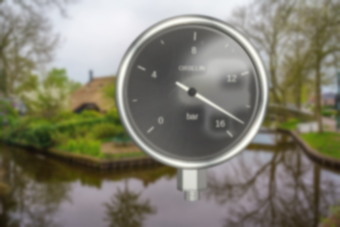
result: 15 bar
